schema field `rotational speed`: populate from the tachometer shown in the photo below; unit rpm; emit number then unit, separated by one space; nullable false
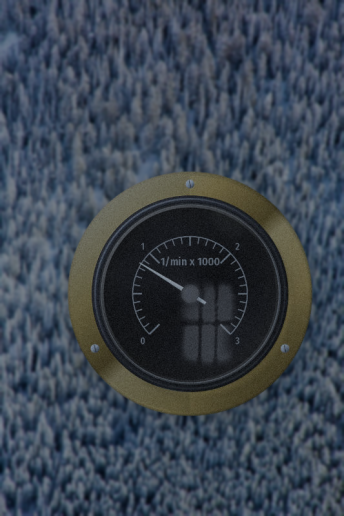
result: 850 rpm
